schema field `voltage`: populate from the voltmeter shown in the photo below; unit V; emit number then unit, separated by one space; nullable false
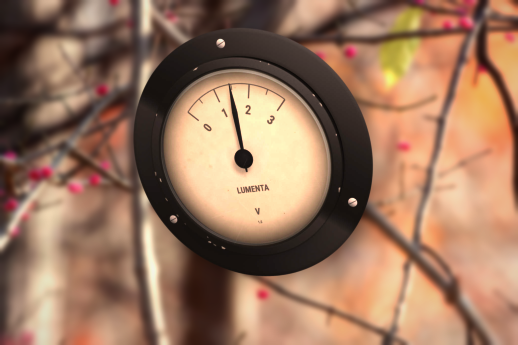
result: 1.5 V
